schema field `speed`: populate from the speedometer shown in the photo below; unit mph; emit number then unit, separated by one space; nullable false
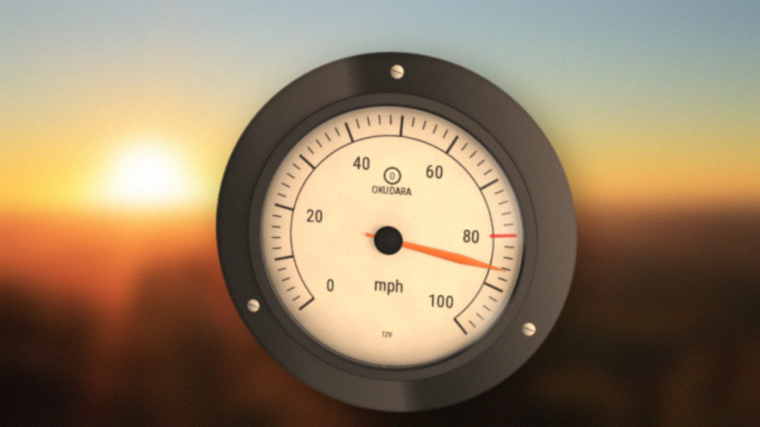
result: 86 mph
